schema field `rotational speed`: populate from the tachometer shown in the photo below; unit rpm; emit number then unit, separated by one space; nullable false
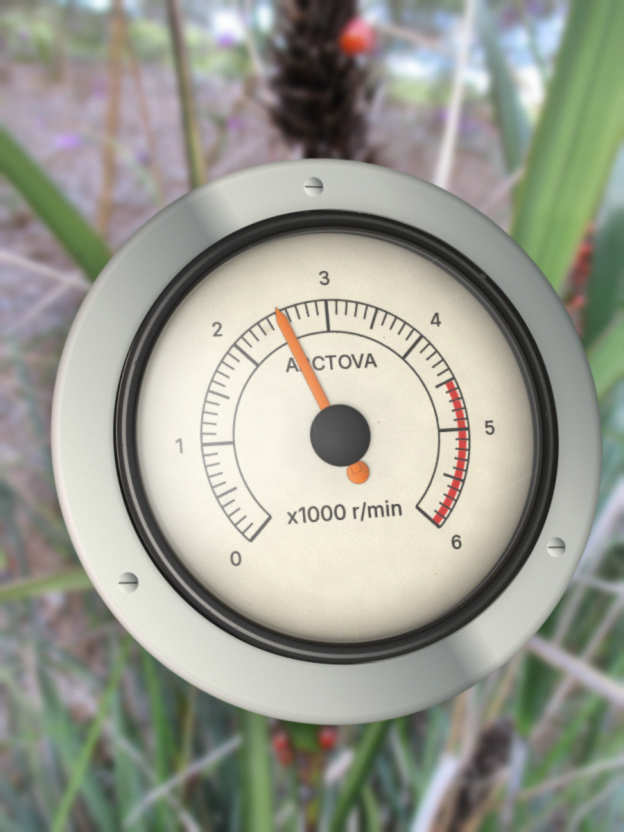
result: 2500 rpm
